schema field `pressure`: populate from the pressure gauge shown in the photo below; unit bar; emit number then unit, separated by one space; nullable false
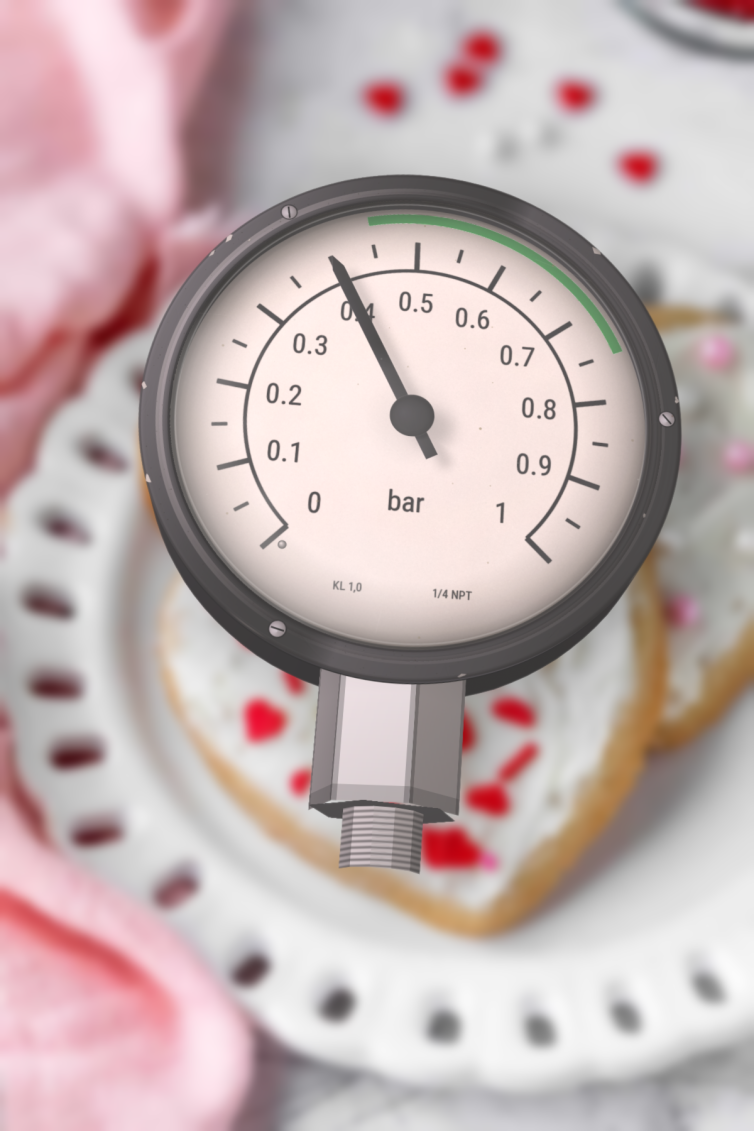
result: 0.4 bar
